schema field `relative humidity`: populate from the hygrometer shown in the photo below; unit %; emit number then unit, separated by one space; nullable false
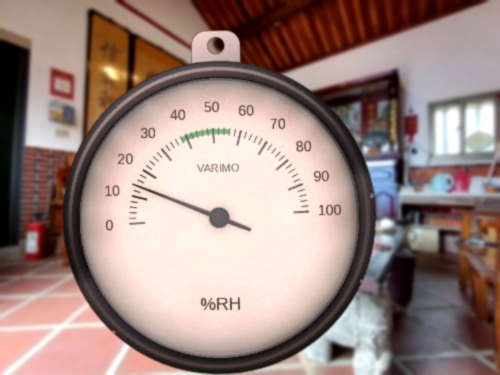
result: 14 %
